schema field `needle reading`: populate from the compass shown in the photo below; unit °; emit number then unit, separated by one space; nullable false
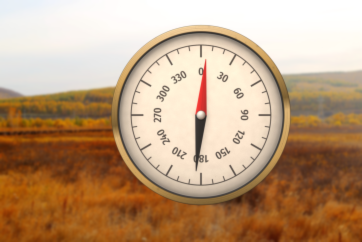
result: 5 °
